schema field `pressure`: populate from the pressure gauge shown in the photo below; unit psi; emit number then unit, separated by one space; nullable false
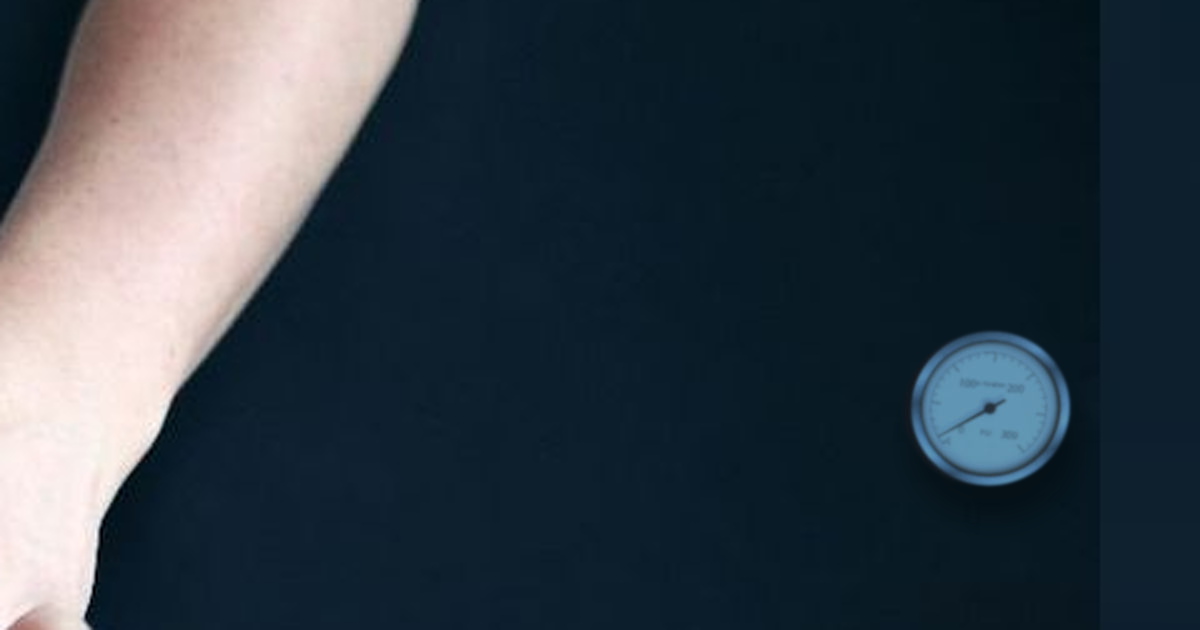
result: 10 psi
